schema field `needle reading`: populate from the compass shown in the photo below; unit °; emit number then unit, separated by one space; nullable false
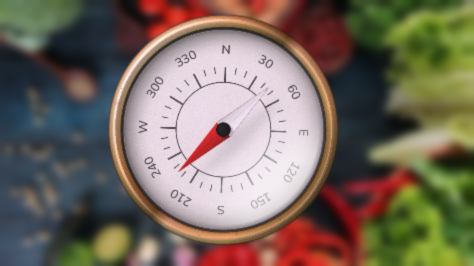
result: 225 °
